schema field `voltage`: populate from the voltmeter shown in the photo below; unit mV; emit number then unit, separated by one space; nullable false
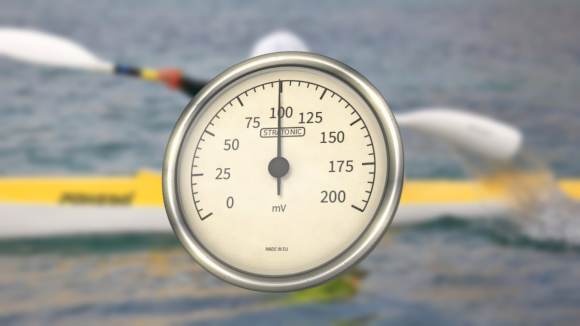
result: 100 mV
